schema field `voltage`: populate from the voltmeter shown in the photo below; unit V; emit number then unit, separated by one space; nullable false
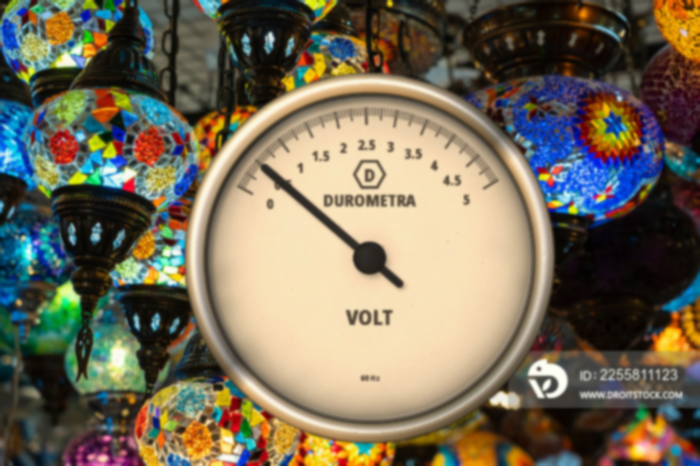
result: 0.5 V
